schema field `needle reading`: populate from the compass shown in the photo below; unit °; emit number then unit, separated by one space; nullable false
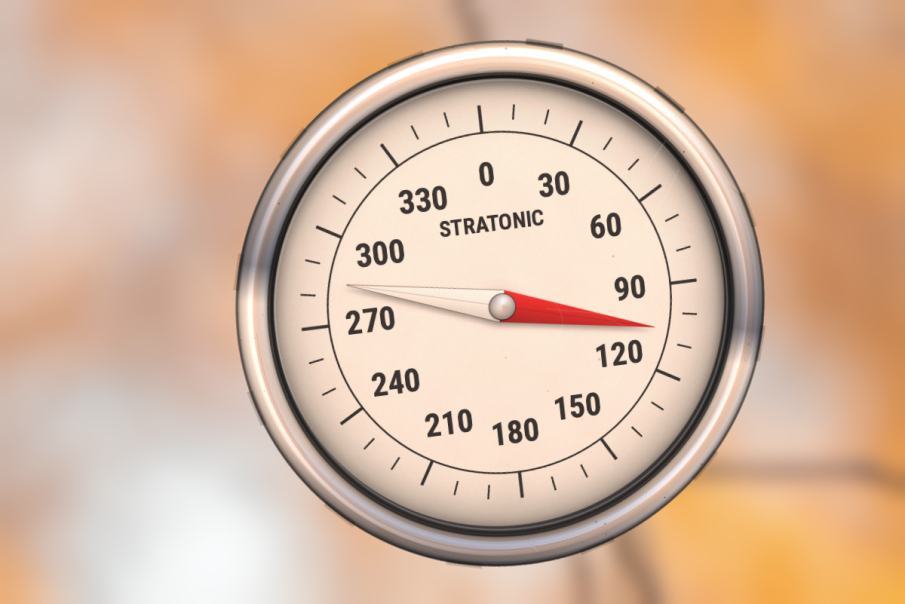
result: 105 °
